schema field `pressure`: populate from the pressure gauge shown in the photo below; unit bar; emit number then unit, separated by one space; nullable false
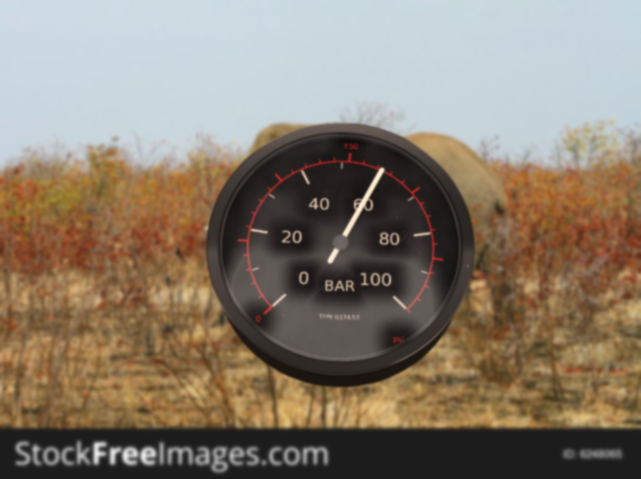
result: 60 bar
